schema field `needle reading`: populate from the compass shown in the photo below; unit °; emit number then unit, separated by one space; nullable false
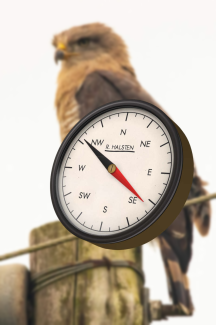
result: 125 °
